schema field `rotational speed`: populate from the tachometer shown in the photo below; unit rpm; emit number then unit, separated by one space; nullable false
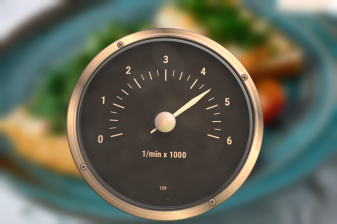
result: 4500 rpm
